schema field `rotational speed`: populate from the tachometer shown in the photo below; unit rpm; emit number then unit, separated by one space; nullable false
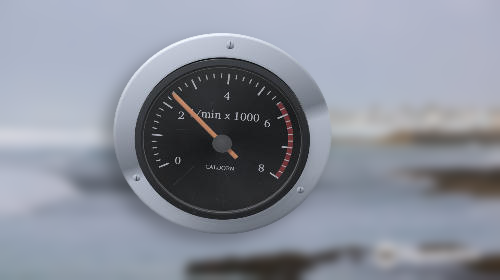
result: 2400 rpm
